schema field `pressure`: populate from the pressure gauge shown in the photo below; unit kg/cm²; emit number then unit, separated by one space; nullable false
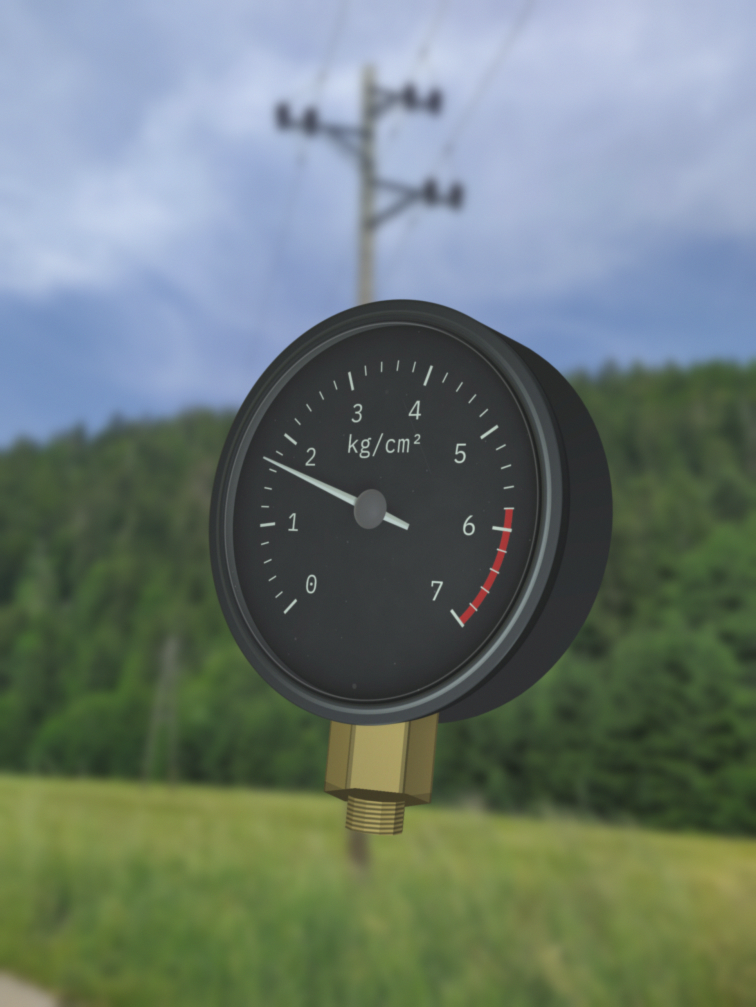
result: 1.7 kg/cm²
